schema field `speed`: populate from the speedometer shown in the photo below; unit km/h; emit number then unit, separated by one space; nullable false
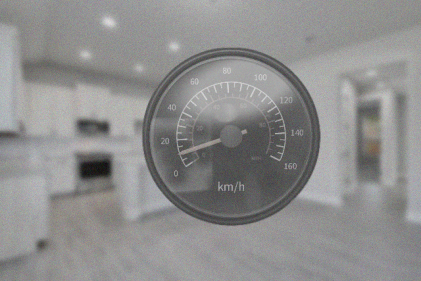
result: 10 km/h
